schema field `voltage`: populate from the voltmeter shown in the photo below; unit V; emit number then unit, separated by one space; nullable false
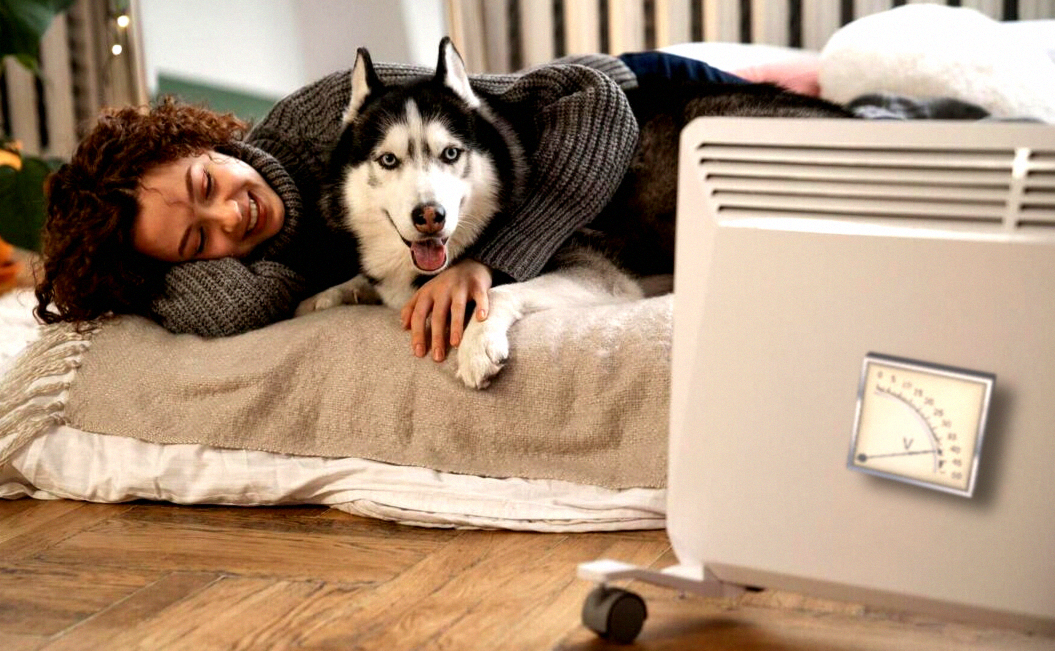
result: 40 V
